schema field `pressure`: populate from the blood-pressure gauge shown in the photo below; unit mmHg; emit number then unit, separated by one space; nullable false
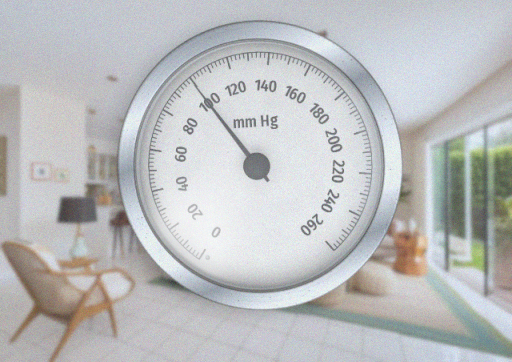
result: 100 mmHg
